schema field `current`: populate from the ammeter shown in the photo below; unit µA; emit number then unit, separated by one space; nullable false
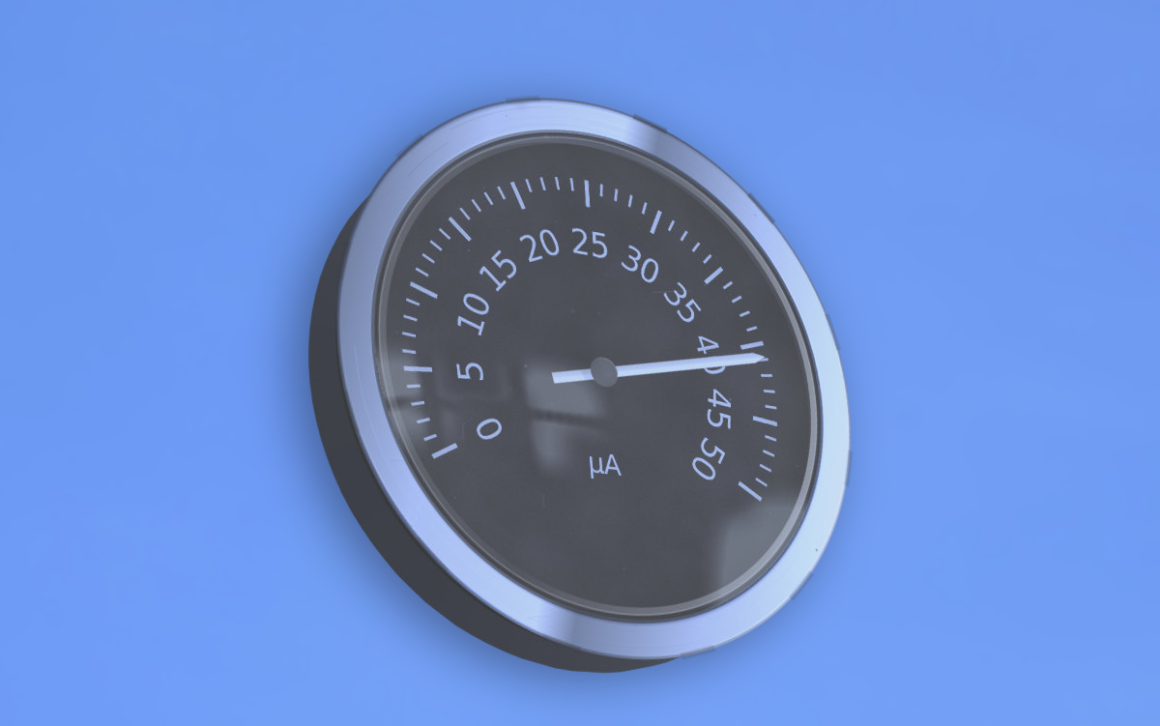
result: 41 µA
